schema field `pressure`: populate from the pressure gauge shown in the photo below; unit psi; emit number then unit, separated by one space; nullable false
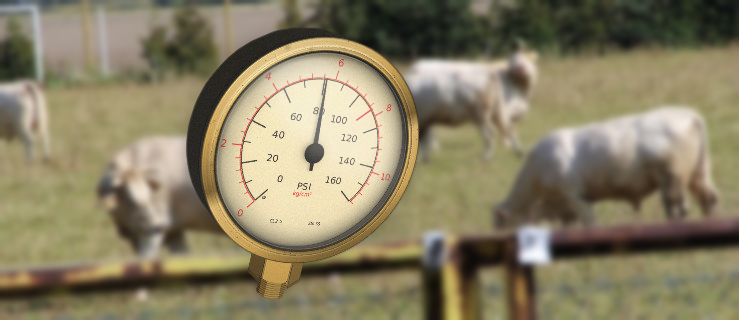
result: 80 psi
